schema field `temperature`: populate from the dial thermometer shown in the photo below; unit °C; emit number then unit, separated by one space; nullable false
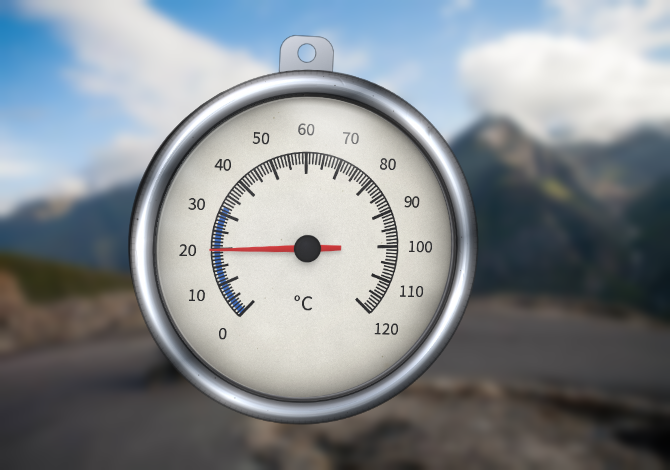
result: 20 °C
